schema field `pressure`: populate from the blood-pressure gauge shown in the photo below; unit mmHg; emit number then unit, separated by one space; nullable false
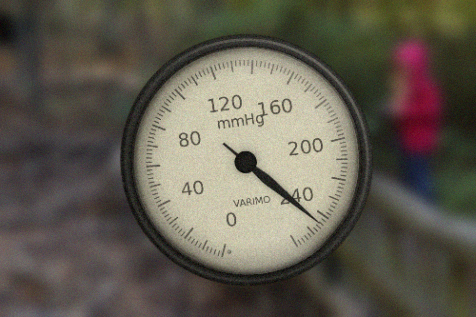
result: 244 mmHg
